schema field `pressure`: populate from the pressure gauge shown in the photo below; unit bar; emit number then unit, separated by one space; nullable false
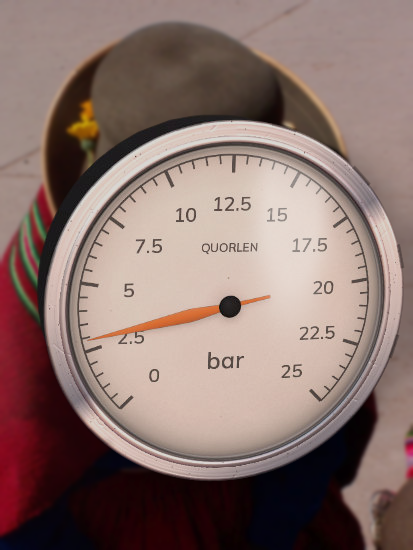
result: 3 bar
